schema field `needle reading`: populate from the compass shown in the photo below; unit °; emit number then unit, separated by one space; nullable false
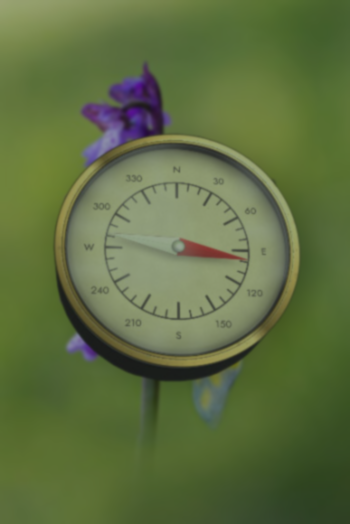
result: 100 °
